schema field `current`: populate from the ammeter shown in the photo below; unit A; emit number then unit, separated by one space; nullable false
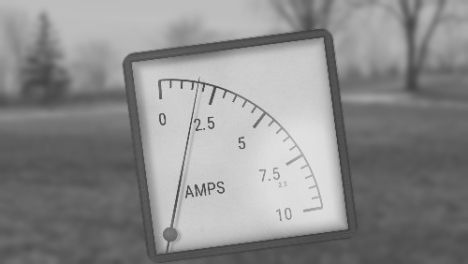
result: 1.75 A
